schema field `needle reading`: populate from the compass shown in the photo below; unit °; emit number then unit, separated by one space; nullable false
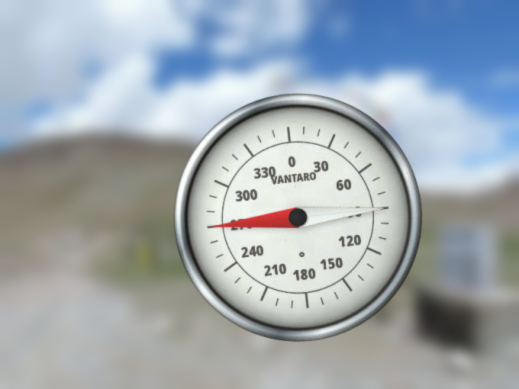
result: 270 °
